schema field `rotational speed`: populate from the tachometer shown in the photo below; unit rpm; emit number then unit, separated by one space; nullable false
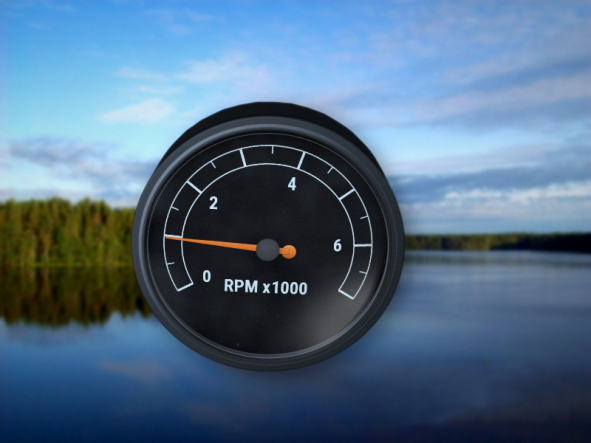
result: 1000 rpm
